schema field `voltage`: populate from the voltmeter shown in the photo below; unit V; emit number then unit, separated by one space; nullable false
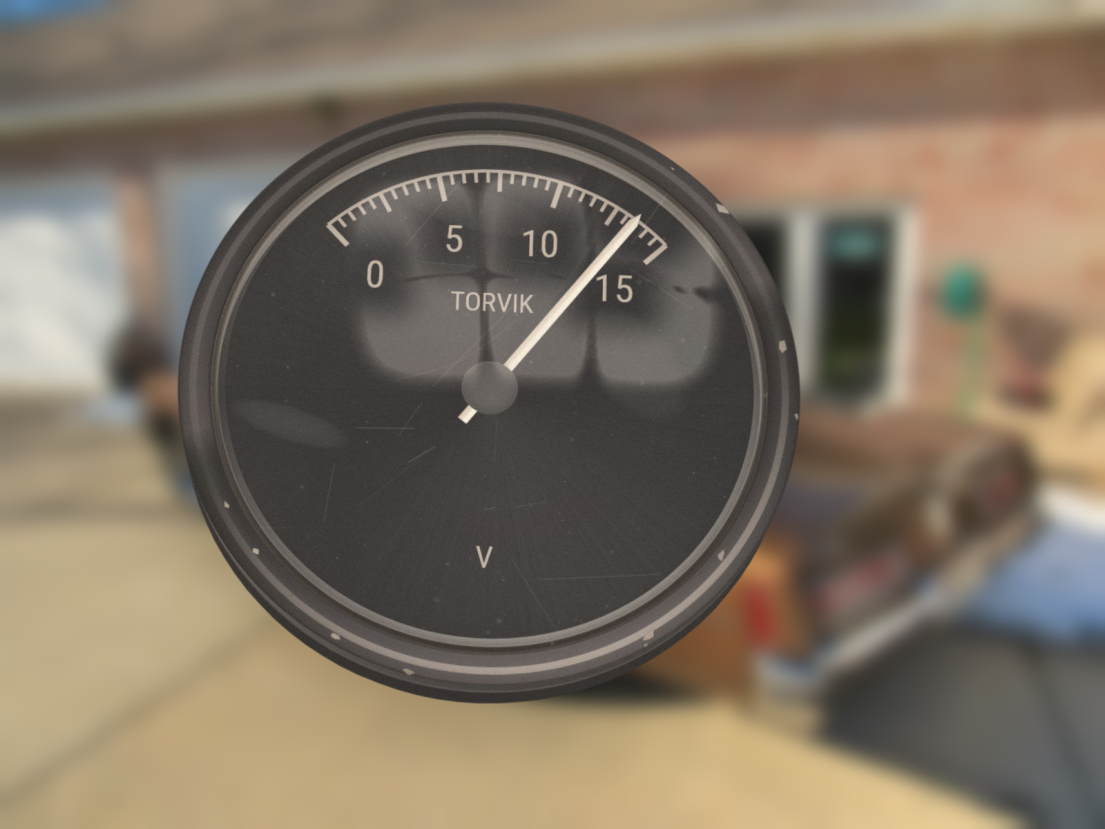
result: 13.5 V
